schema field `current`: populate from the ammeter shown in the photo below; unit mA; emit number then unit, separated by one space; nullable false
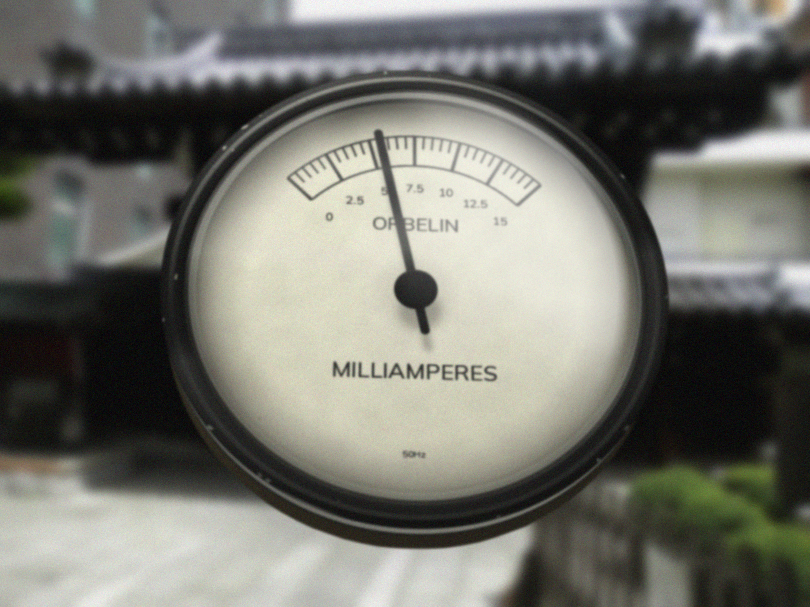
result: 5.5 mA
